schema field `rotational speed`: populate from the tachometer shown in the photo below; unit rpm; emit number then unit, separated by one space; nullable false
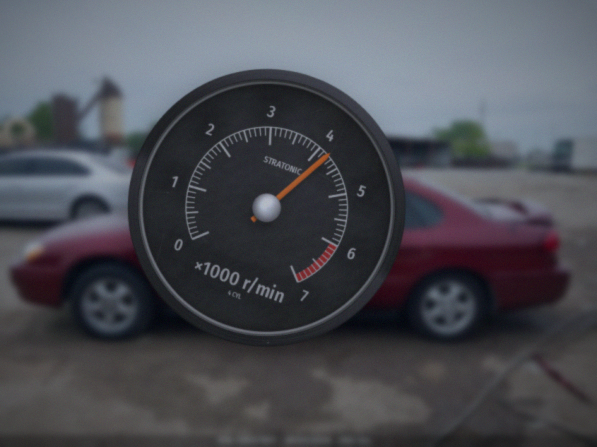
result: 4200 rpm
